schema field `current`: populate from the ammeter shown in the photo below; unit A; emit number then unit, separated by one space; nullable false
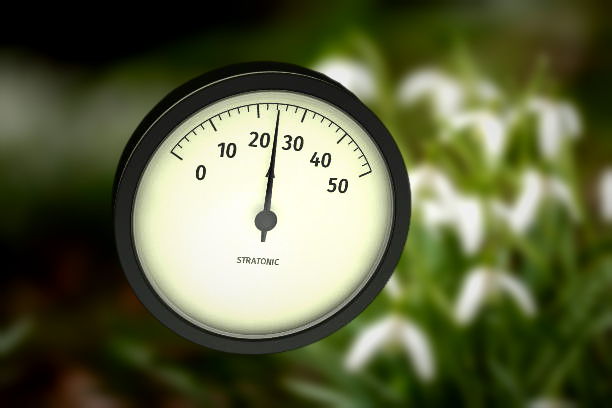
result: 24 A
